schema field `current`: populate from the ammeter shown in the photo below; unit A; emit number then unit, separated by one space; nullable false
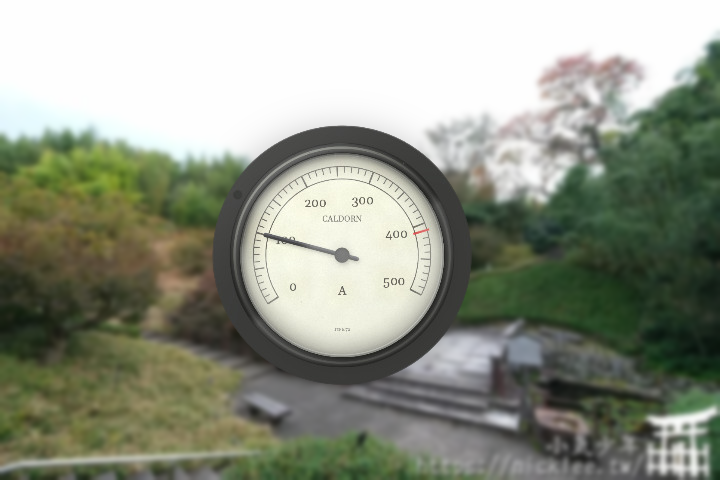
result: 100 A
